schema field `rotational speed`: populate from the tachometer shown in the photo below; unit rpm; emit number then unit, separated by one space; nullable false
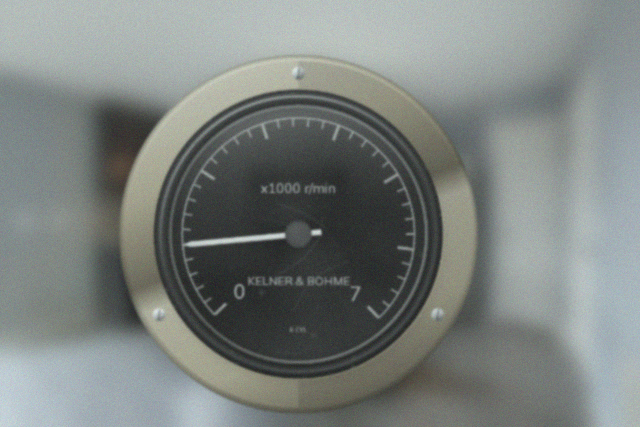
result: 1000 rpm
